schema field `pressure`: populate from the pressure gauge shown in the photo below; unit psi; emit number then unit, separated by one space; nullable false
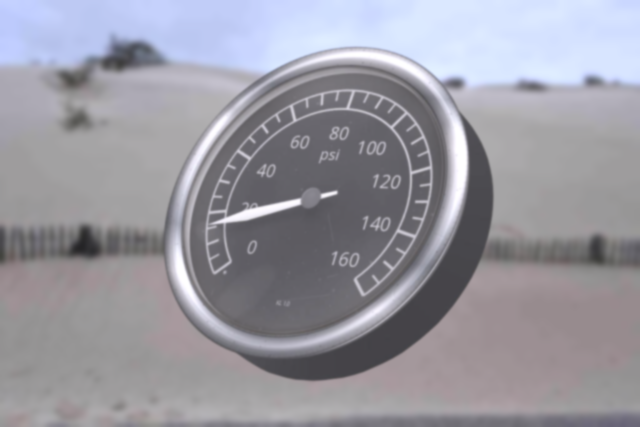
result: 15 psi
